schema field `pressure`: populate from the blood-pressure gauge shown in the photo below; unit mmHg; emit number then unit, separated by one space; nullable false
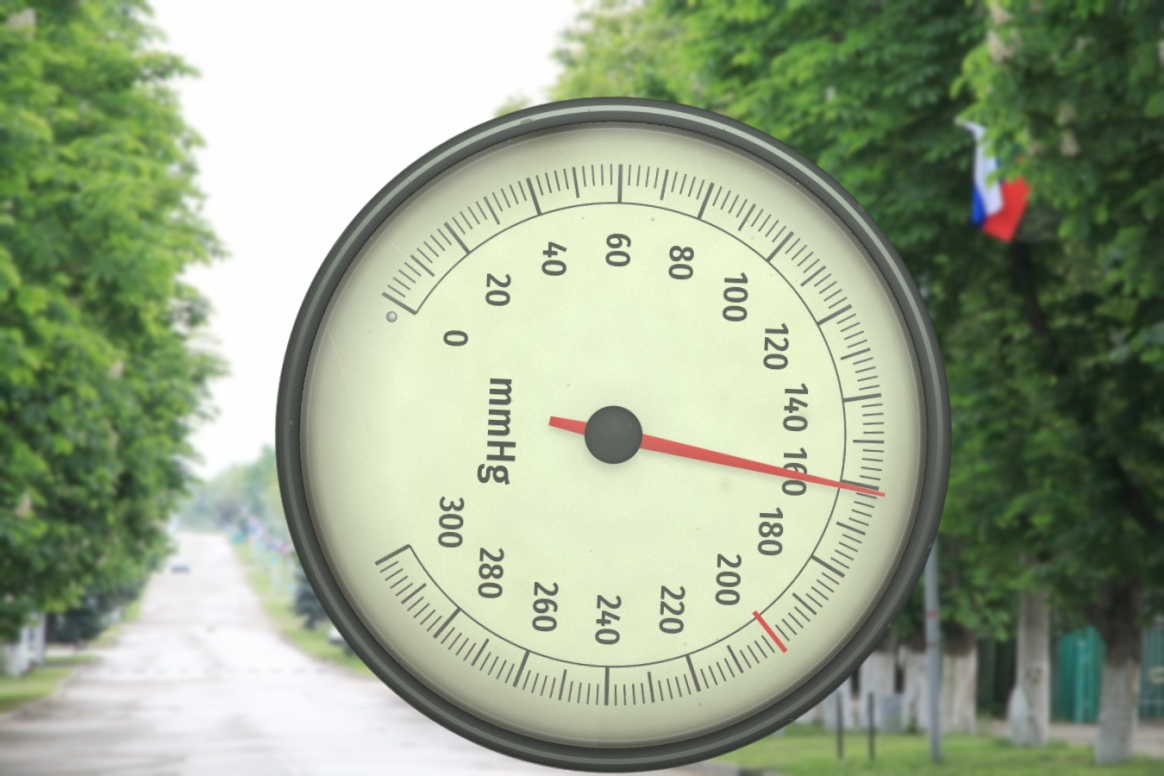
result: 161 mmHg
